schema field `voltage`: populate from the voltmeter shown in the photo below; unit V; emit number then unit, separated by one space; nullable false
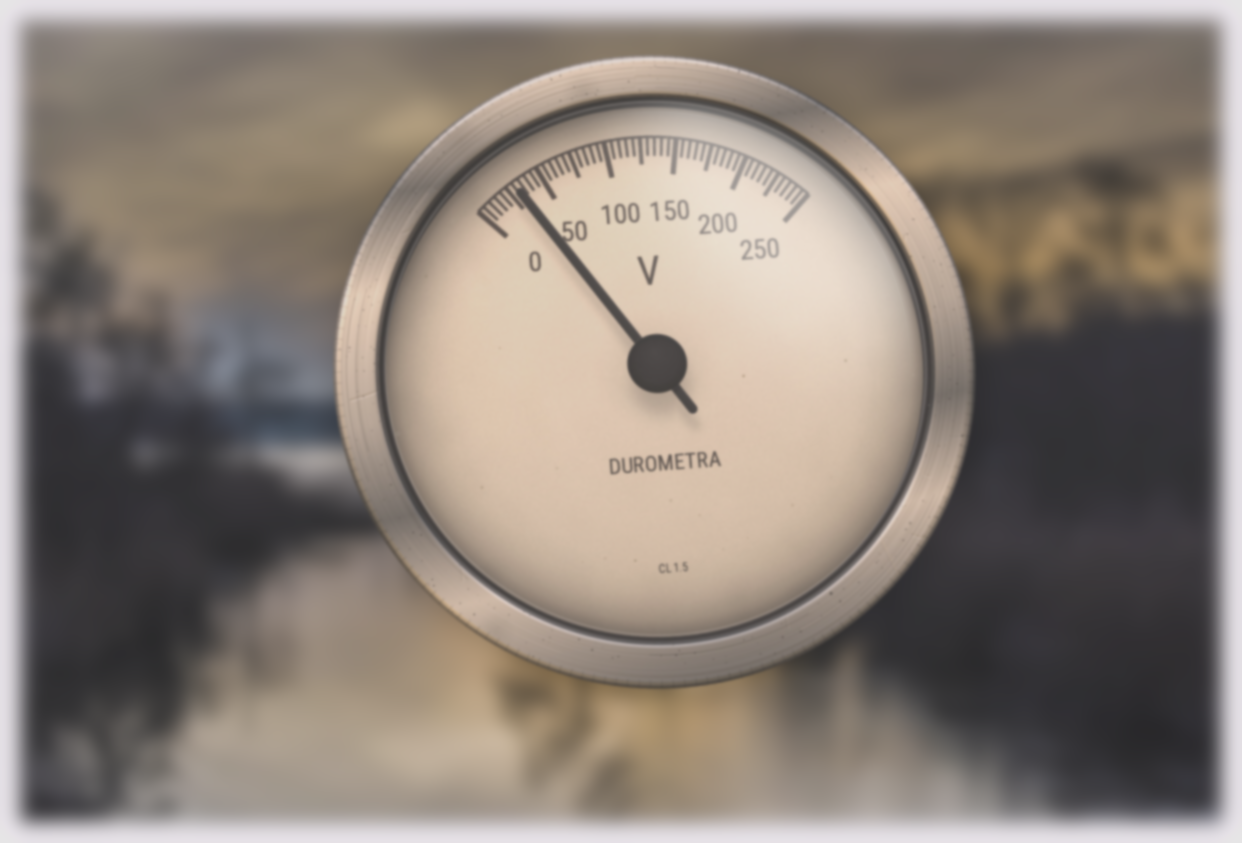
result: 30 V
